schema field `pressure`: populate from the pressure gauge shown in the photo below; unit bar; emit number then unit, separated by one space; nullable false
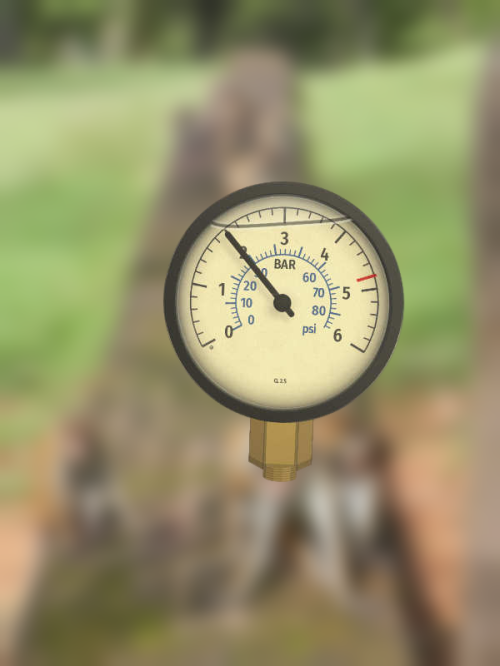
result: 2 bar
